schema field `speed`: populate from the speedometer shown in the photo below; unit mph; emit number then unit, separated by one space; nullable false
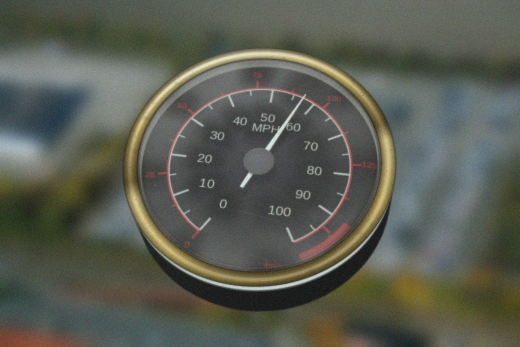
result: 57.5 mph
